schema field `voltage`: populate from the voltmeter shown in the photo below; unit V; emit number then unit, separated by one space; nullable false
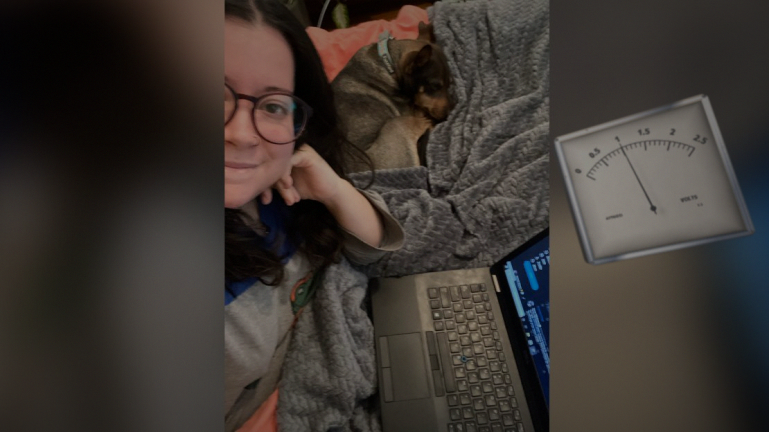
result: 1 V
